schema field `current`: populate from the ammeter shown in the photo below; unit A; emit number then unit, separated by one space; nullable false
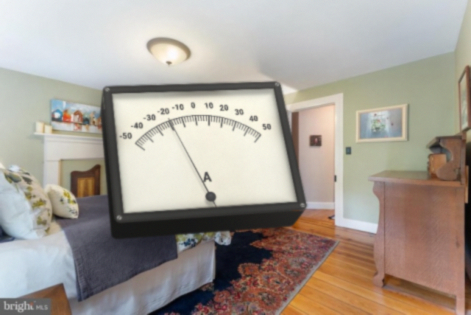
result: -20 A
